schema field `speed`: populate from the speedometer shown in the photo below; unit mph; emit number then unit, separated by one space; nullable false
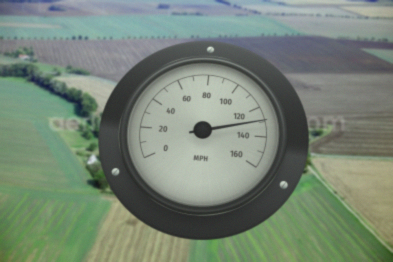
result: 130 mph
